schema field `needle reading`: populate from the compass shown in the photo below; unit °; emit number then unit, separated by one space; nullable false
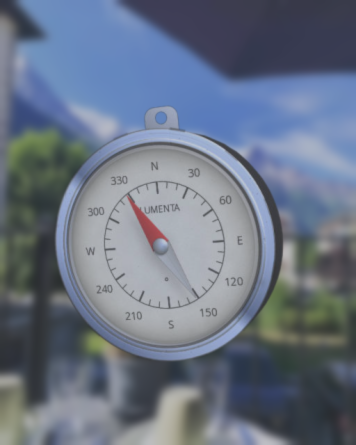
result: 330 °
